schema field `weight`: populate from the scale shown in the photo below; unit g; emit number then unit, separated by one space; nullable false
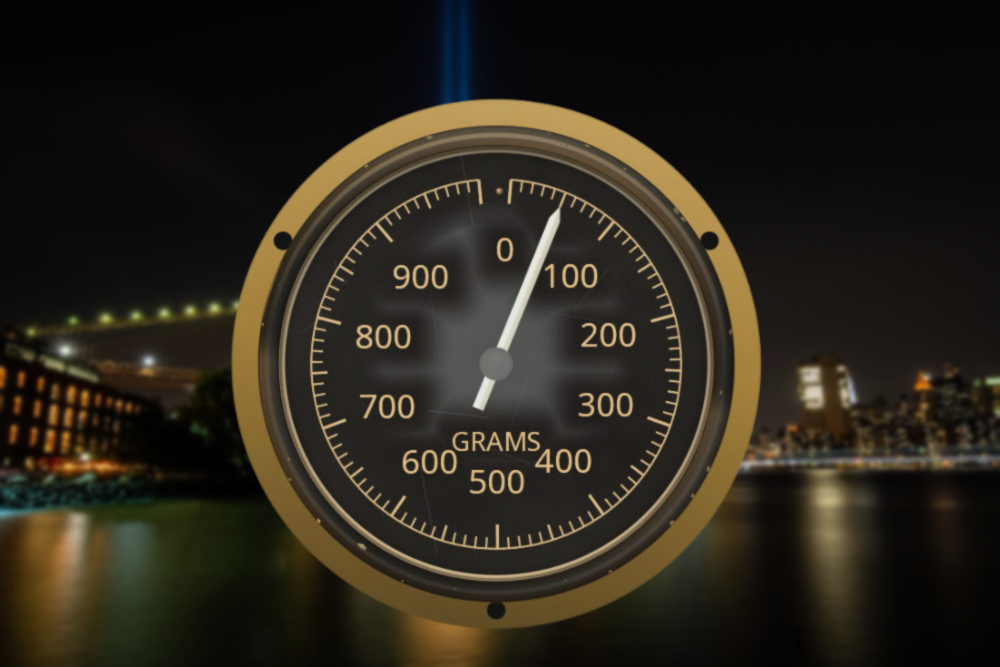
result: 50 g
